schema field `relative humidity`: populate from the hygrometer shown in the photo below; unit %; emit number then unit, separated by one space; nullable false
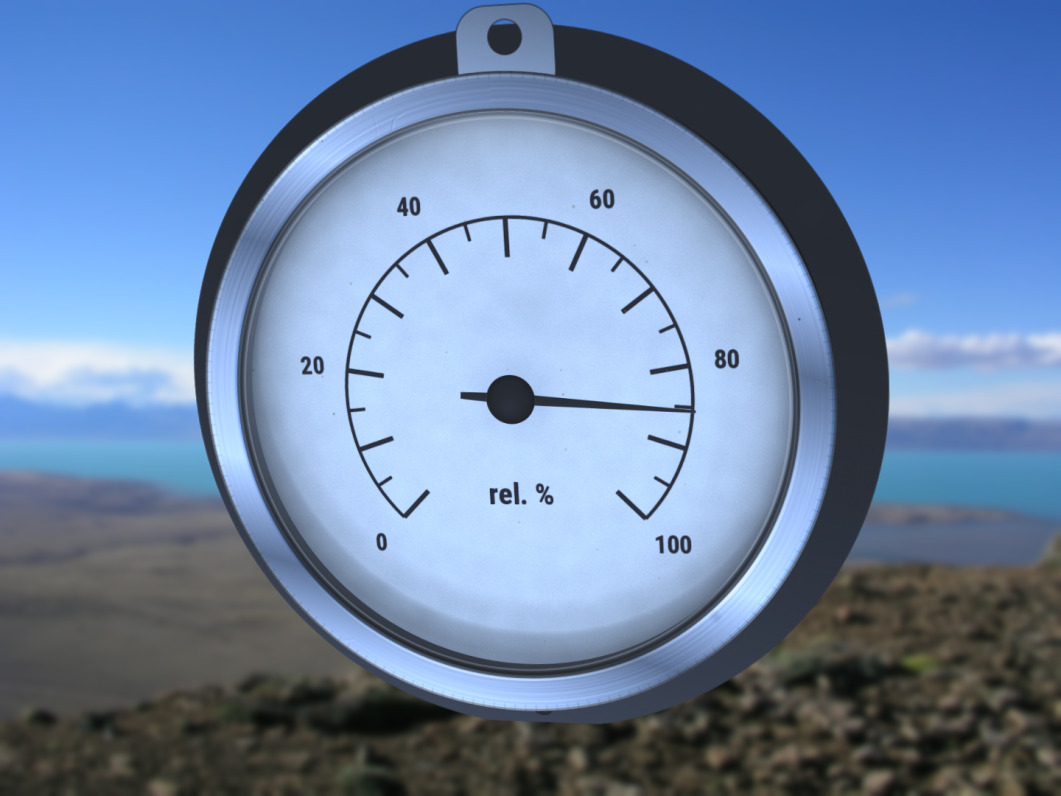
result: 85 %
